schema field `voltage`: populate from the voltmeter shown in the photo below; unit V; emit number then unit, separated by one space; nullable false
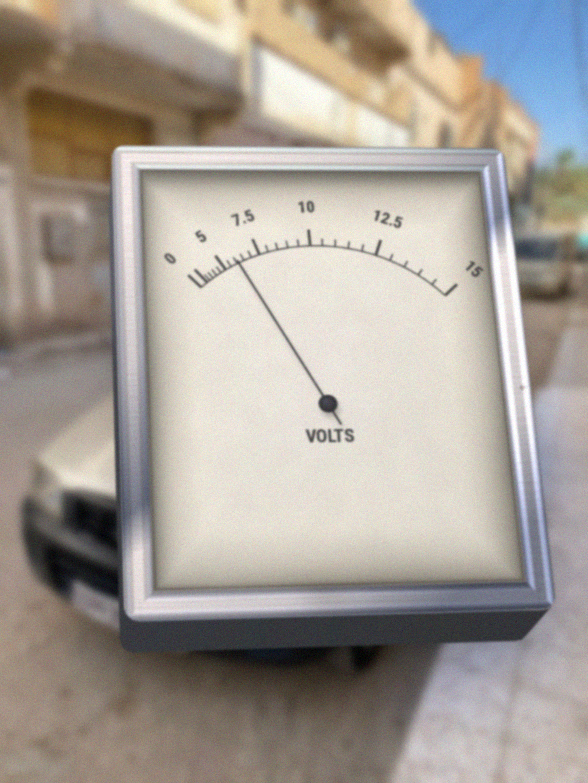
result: 6 V
